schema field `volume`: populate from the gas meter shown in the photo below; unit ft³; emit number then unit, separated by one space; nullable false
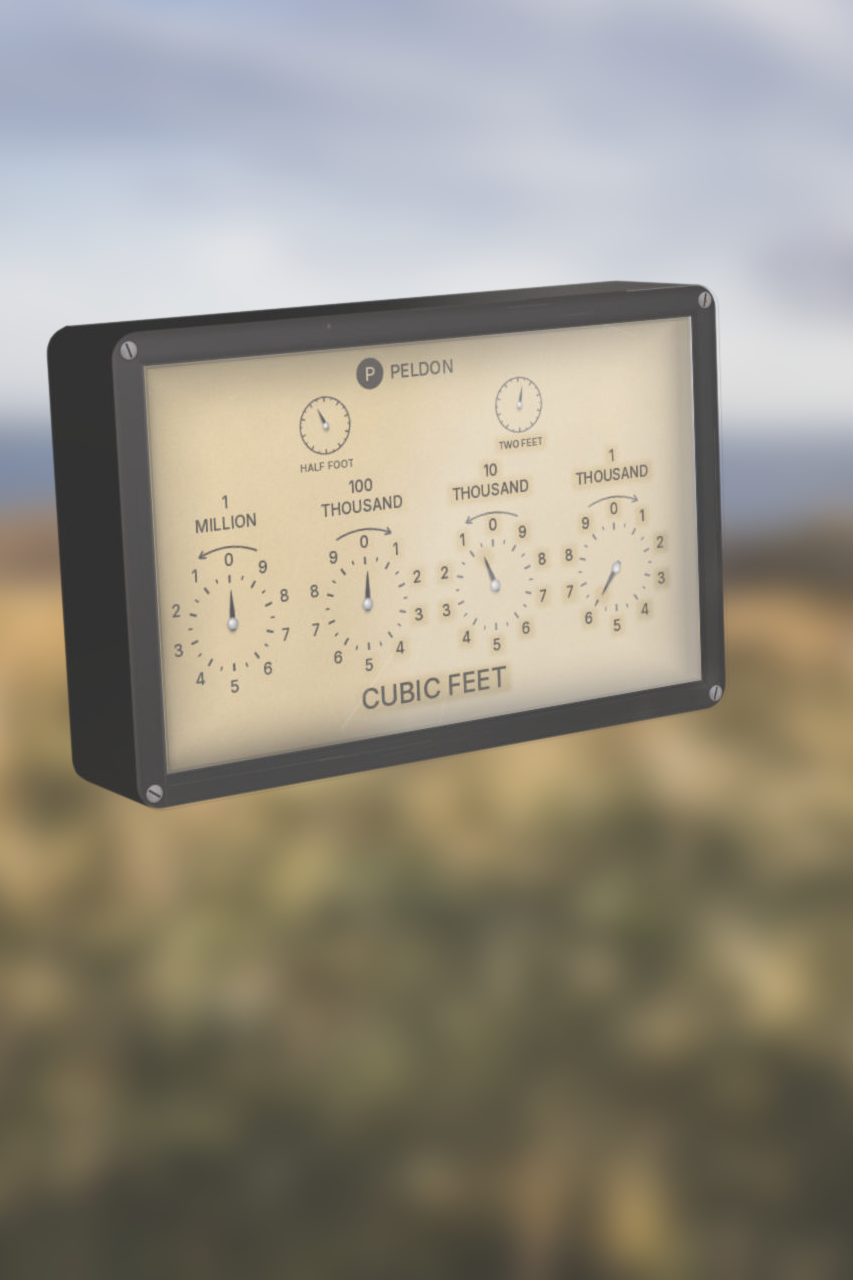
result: 600 ft³
